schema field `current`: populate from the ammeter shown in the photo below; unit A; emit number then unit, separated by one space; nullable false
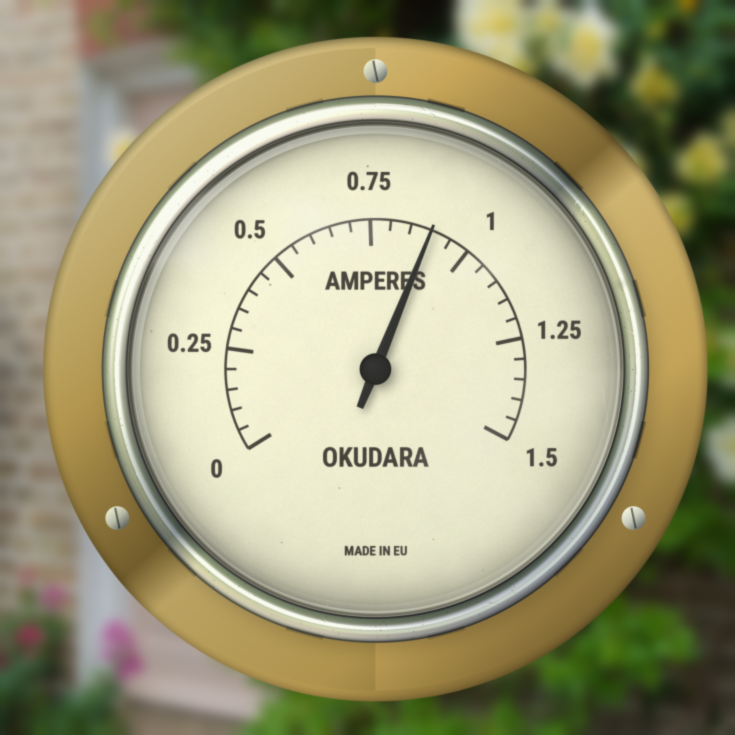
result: 0.9 A
